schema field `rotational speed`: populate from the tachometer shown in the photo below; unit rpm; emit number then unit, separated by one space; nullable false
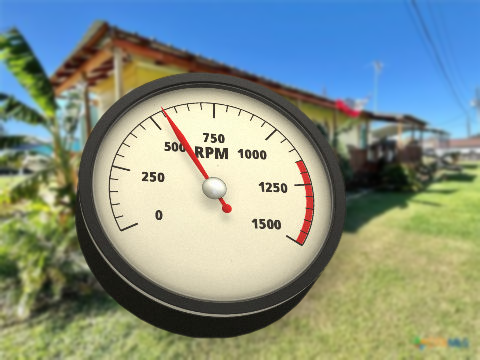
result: 550 rpm
